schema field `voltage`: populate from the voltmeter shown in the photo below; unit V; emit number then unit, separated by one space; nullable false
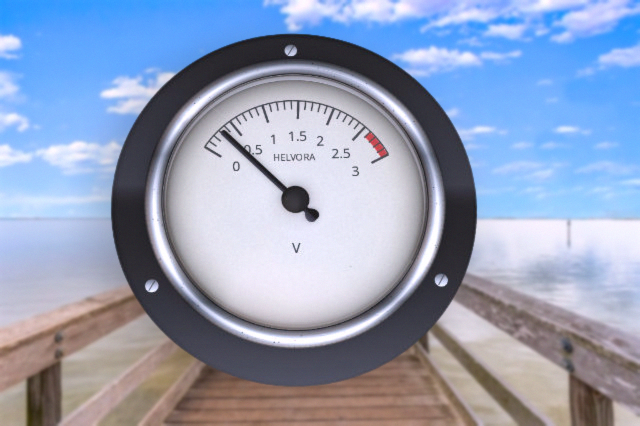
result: 0.3 V
